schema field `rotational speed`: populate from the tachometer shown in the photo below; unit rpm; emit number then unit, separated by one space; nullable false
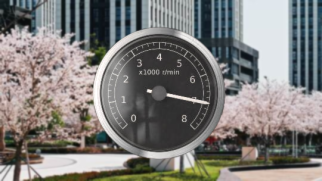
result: 7000 rpm
